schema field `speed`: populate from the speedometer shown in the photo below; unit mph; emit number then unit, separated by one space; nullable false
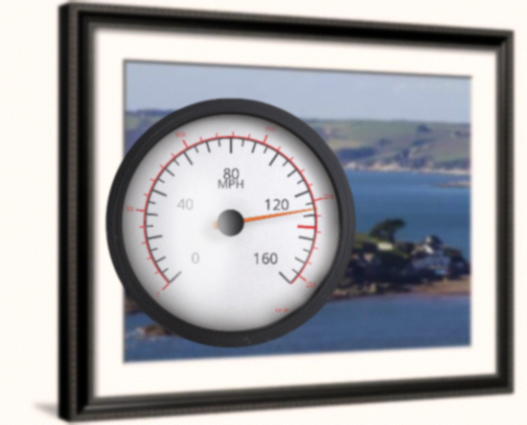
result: 127.5 mph
